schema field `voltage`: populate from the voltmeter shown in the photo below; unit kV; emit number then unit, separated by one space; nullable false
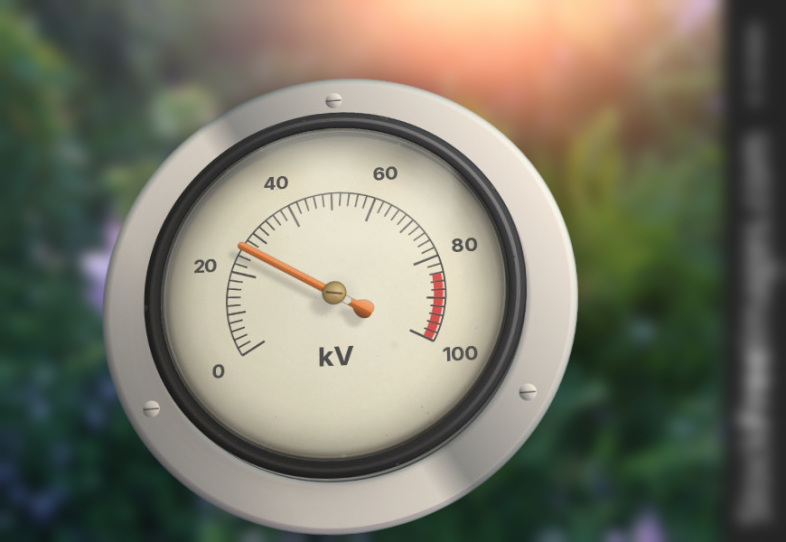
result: 26 kV
